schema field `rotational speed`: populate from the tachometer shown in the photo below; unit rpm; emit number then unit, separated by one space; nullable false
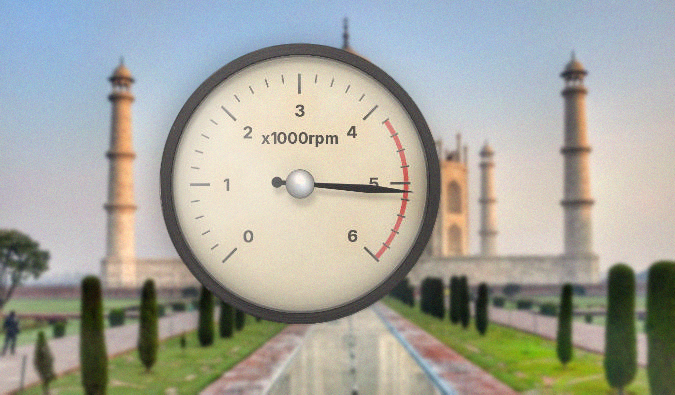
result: 5100 rpm
